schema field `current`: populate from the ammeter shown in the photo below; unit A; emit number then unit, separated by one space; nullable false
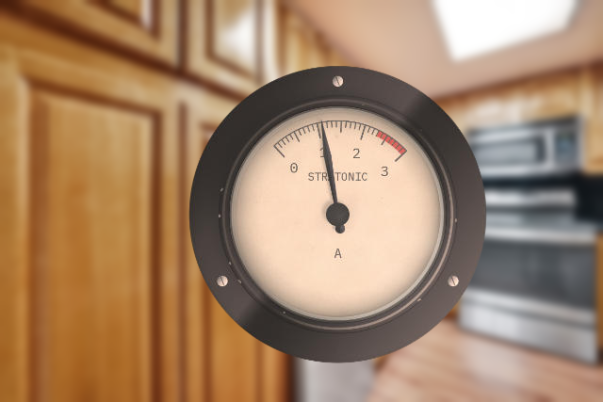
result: 1.1 A
